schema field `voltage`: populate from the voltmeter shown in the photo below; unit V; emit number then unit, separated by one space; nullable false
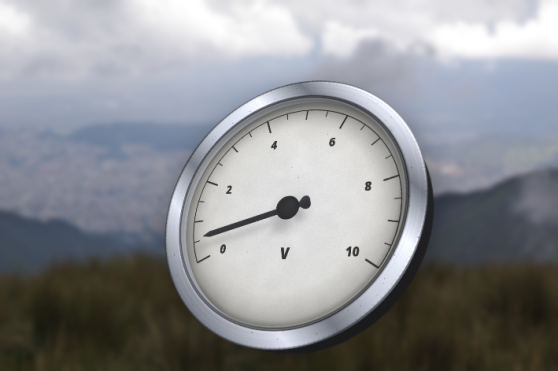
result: 0.5 V
